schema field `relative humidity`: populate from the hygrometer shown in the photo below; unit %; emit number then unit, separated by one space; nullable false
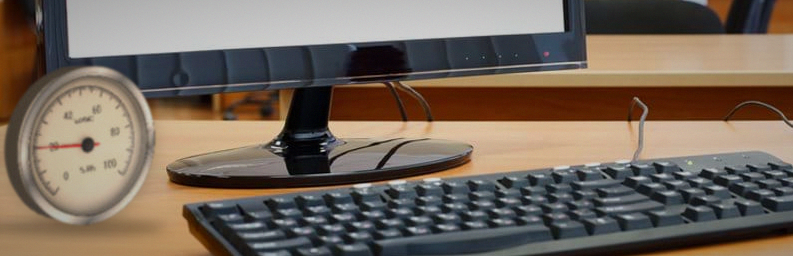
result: 20 %
